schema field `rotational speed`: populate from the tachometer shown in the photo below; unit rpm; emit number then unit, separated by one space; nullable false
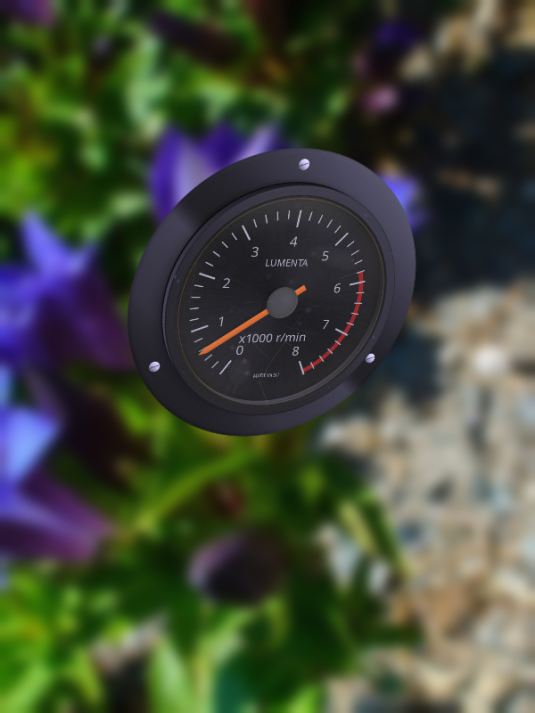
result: 600 rpm
